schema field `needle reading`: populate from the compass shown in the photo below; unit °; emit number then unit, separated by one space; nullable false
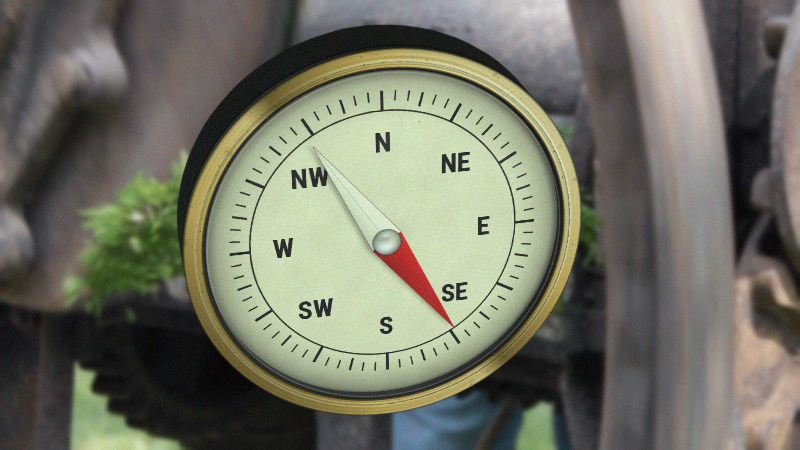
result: 147.5 °
